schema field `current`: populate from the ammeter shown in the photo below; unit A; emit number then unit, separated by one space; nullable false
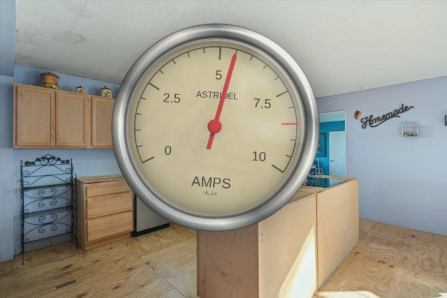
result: 5.5 A
